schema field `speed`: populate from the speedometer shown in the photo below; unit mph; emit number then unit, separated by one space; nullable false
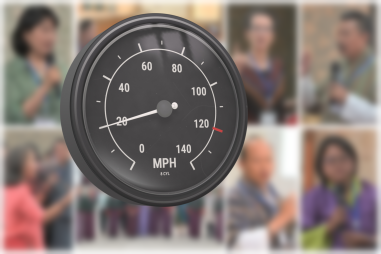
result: 20 mph
